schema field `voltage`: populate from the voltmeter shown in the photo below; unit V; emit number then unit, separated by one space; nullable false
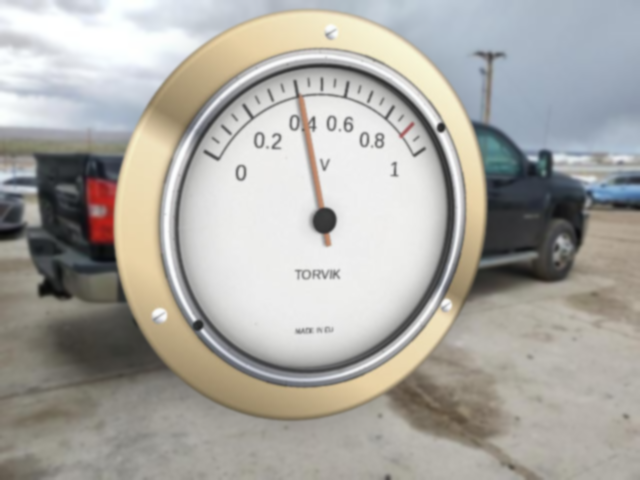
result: 0.4 V
